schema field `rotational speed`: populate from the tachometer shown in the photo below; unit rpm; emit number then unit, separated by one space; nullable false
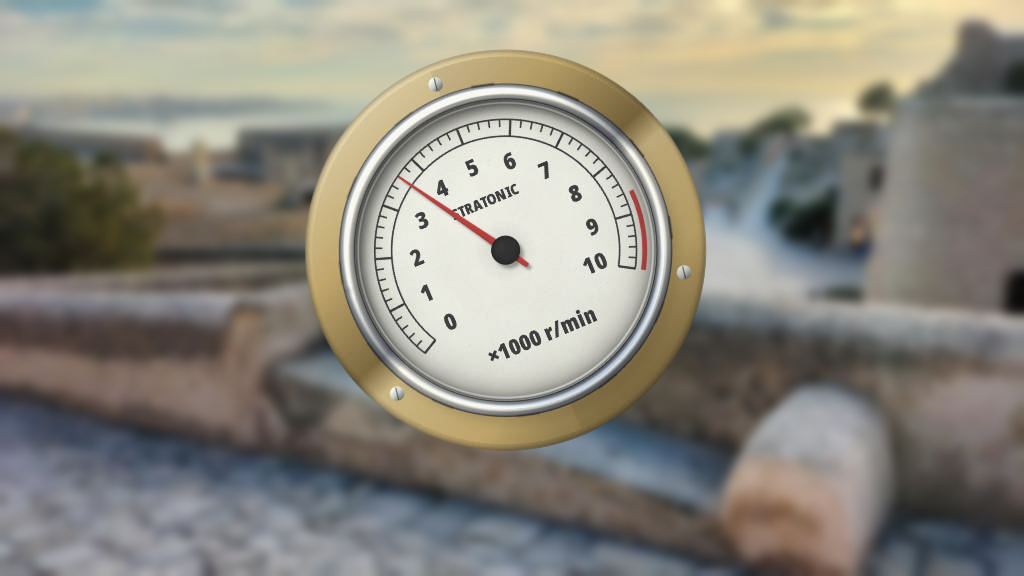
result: 3600 rpm
